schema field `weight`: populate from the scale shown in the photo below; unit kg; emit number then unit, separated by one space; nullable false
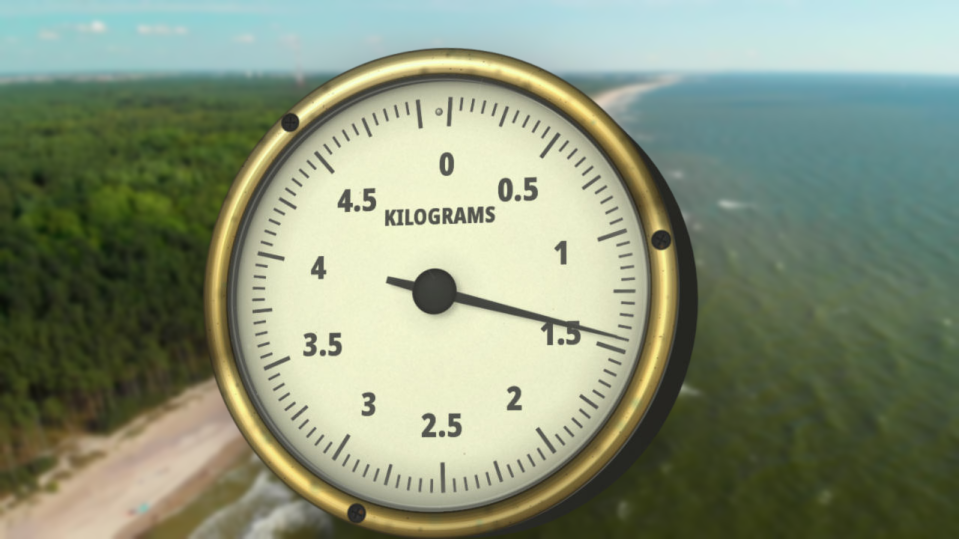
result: 1.45 kg
